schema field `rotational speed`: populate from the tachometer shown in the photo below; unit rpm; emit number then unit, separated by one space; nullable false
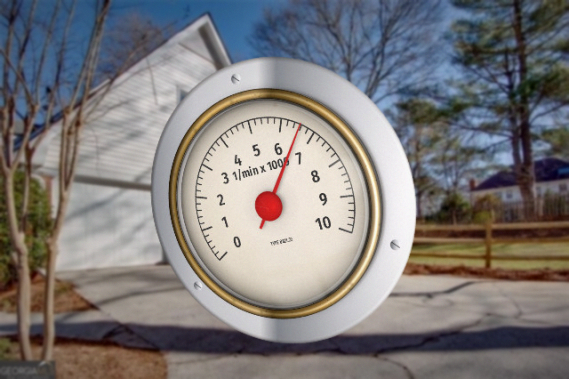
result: 6600 rpm
